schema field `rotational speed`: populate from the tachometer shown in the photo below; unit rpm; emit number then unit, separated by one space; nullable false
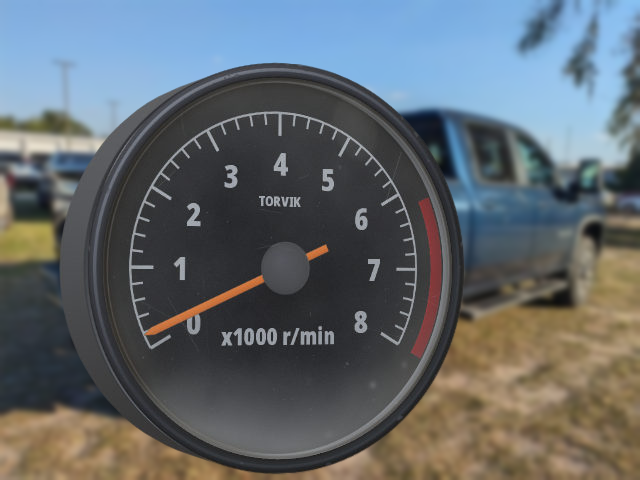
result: 200 rpm
